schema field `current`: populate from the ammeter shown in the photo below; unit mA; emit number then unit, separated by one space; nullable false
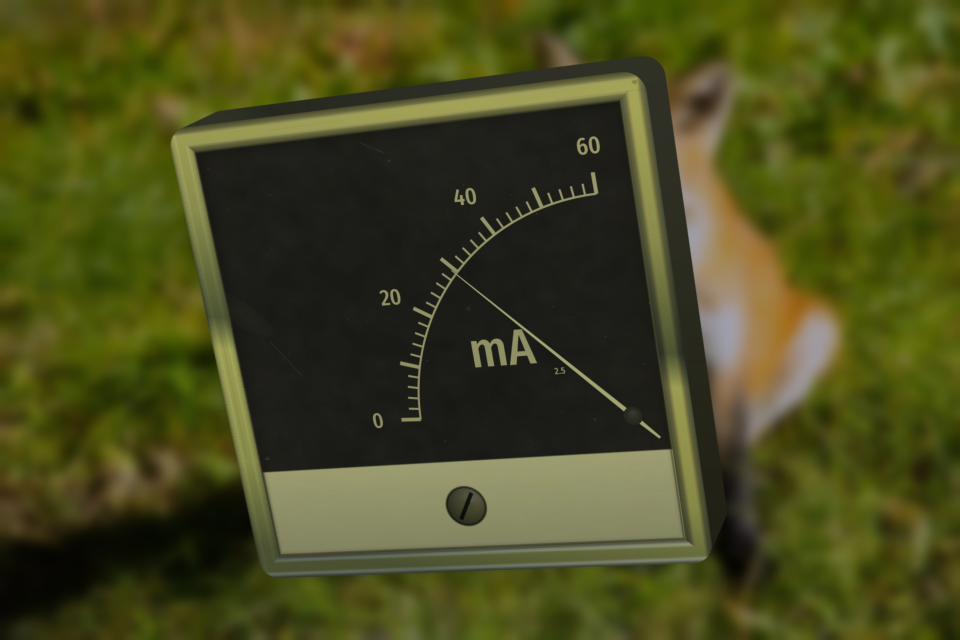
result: 30 mA
